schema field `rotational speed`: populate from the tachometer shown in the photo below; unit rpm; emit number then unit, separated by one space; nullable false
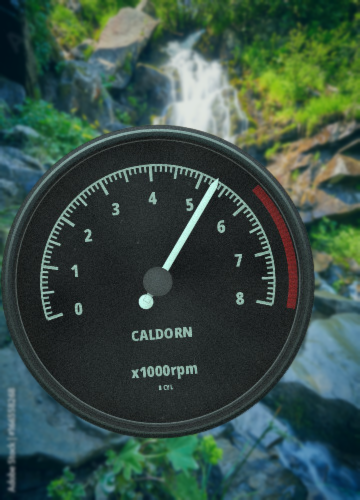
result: 5300 rpm
